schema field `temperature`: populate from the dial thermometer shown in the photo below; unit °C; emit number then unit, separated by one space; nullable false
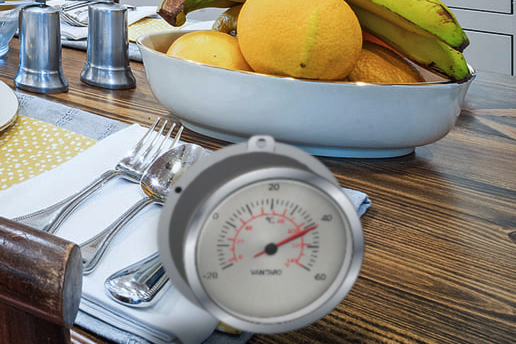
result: 40 °C
